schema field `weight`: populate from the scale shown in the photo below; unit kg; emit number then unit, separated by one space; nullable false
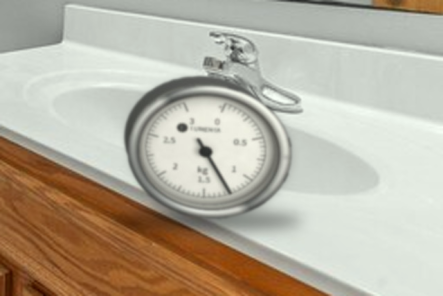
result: 1.25 kg
